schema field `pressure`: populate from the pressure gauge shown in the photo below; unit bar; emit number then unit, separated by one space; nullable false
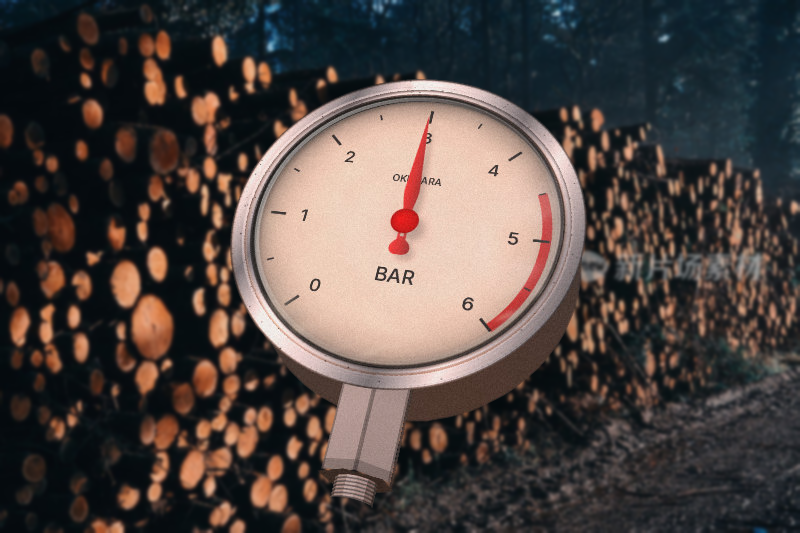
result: 3 bar
